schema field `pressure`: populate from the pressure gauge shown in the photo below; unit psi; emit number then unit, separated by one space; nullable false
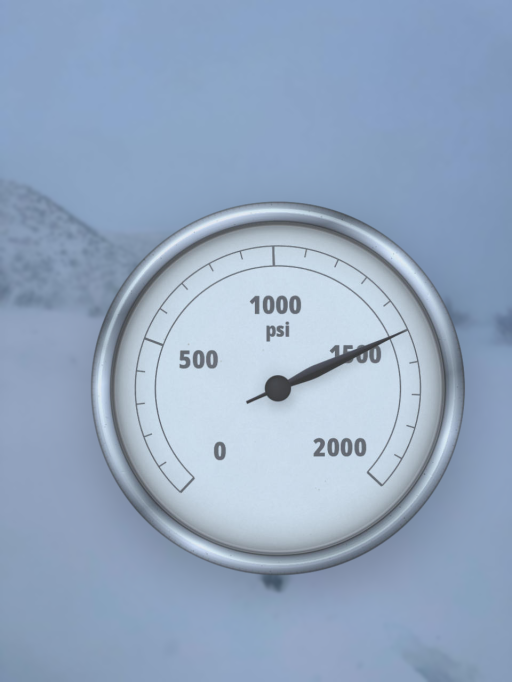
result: 1500 psi
